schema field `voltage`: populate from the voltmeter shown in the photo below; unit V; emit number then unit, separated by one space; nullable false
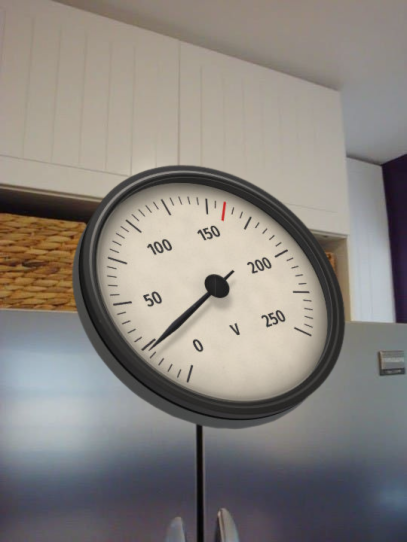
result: 22.5 V
